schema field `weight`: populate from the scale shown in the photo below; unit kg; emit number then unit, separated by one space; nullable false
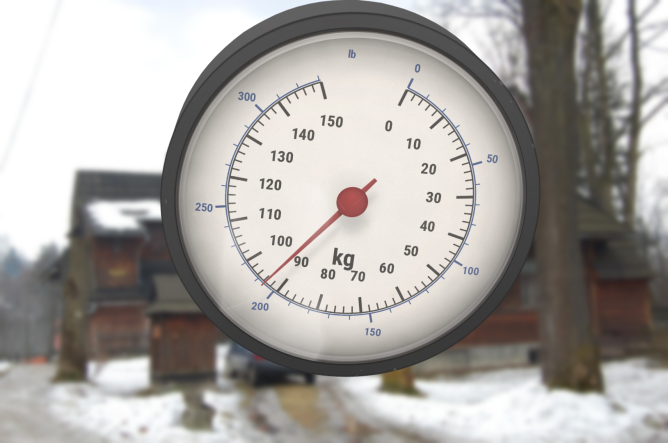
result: 94 kg
